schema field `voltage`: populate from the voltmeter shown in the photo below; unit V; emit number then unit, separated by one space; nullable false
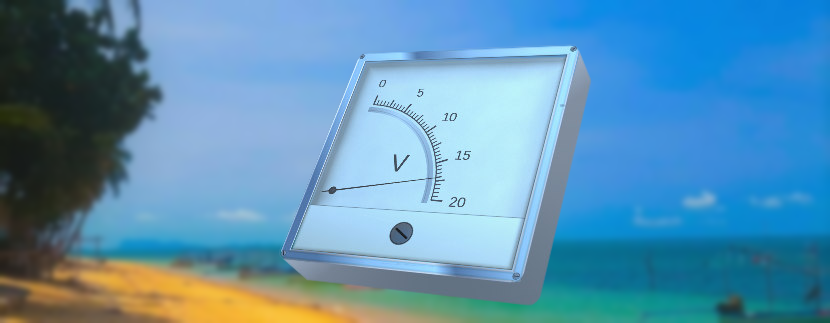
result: 17.5 V
